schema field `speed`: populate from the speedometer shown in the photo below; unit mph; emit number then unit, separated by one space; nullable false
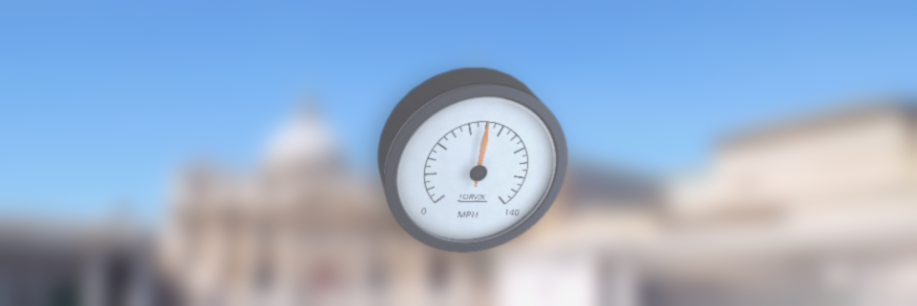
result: 70 mph
